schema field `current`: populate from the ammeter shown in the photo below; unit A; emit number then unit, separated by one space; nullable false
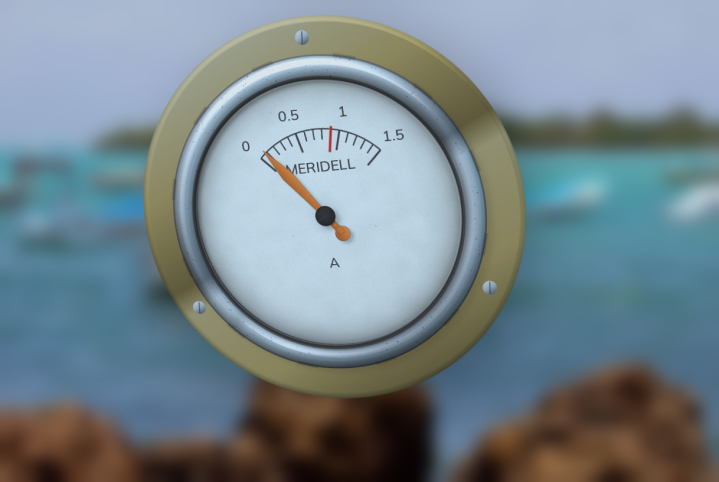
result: 0.1 A
